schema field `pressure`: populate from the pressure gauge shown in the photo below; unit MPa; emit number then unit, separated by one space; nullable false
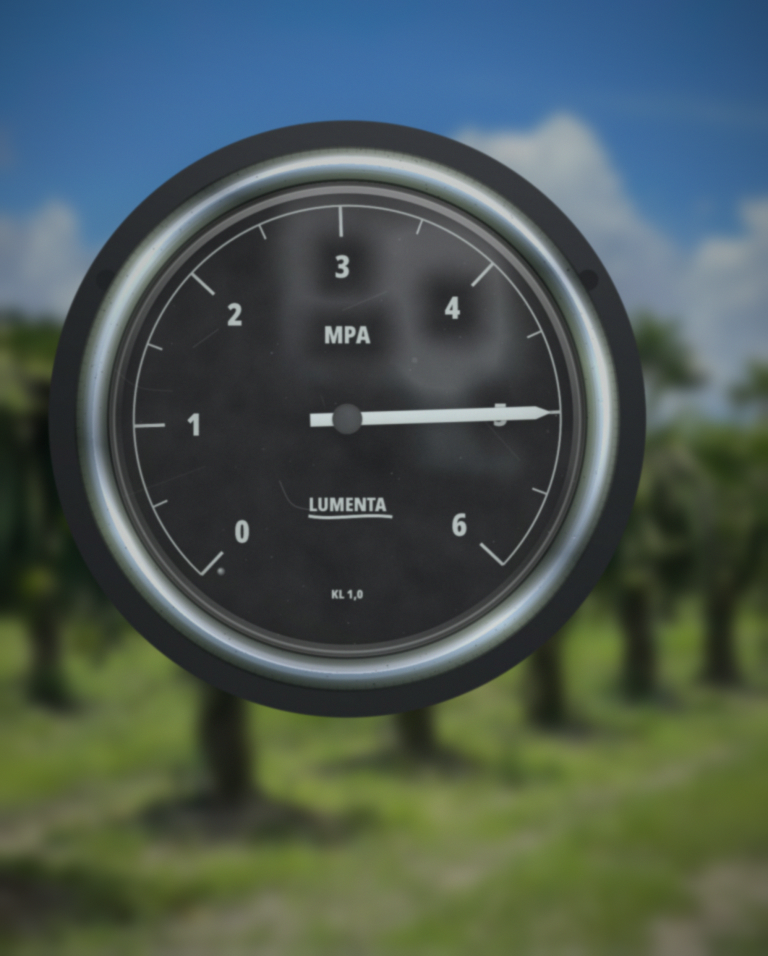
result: 5 MPa
